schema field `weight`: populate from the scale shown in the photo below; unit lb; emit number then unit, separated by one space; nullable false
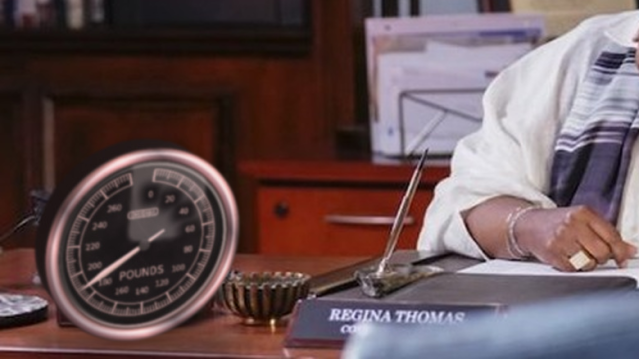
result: 190 lb
